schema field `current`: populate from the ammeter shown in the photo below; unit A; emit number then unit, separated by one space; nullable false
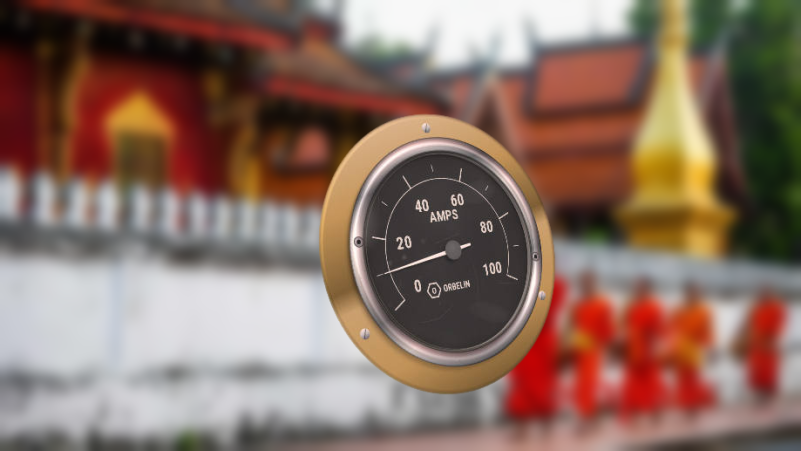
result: 10 A
